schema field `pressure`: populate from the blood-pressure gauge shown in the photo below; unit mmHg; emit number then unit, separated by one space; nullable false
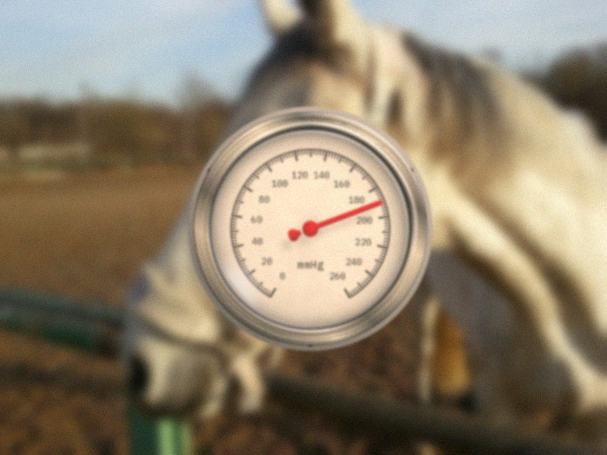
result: 190 mmHg
